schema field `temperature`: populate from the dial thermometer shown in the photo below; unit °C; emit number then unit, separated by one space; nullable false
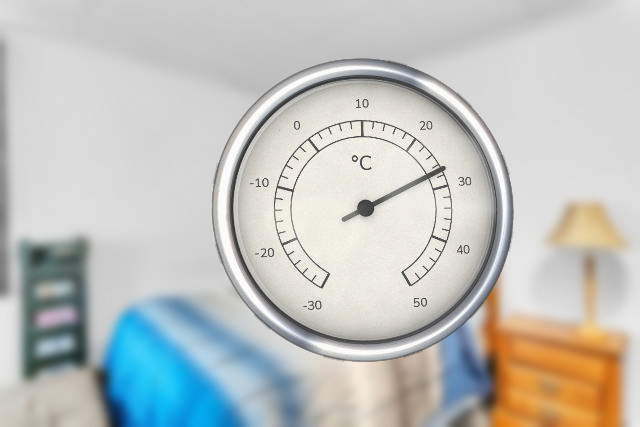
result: 27 °C
